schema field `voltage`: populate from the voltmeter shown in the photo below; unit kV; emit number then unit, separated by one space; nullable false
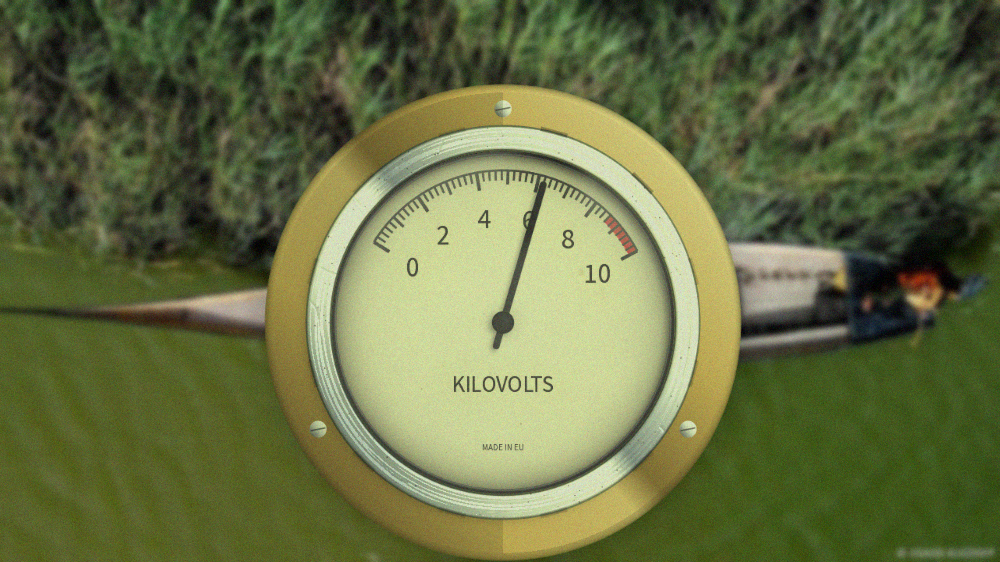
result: 6.2 kV
